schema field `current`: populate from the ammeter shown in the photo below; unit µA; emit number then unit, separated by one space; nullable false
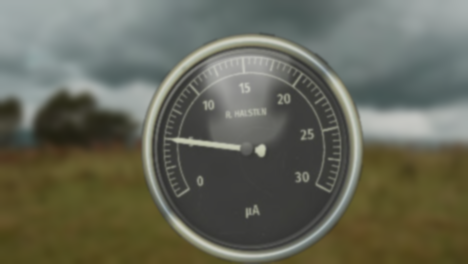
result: 5 µA
